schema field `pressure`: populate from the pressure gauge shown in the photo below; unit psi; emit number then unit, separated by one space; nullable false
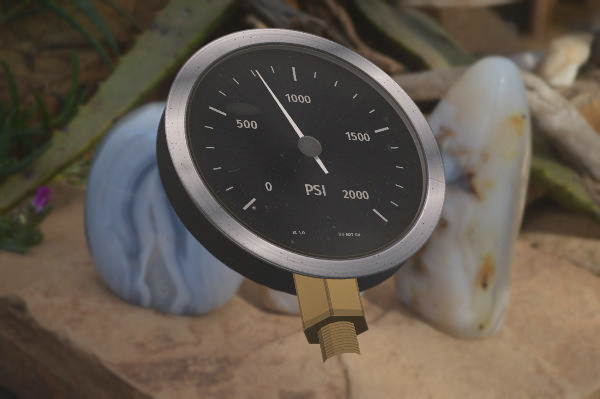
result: 800 psi
